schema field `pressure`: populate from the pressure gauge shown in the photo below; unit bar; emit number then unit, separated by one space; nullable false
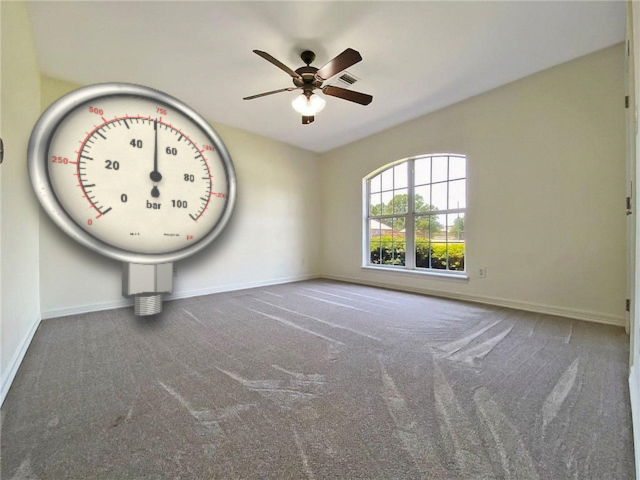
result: 50 bar
